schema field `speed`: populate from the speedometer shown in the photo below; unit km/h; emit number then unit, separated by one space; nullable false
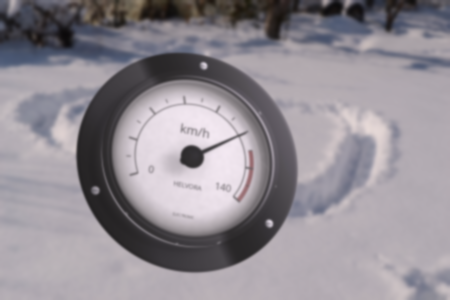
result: 100 km/h
